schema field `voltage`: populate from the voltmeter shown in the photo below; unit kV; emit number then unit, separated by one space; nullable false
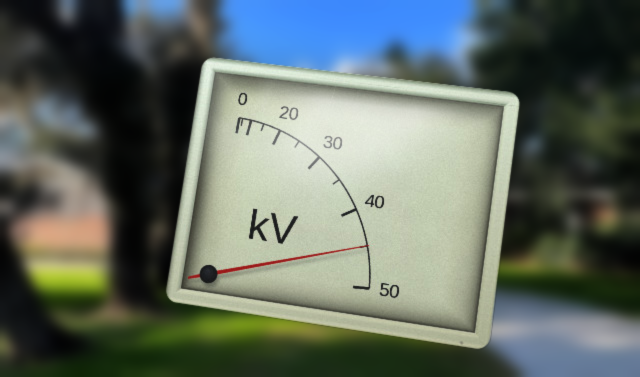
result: 45 kV
